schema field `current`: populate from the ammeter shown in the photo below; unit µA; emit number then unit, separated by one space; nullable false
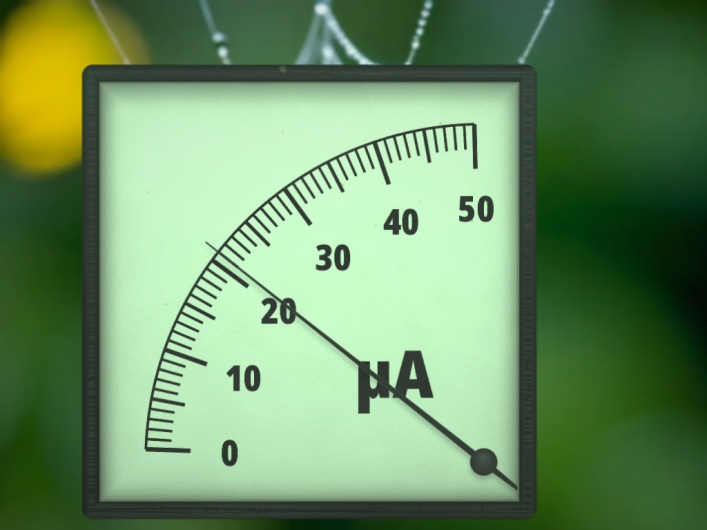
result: 21 µA
